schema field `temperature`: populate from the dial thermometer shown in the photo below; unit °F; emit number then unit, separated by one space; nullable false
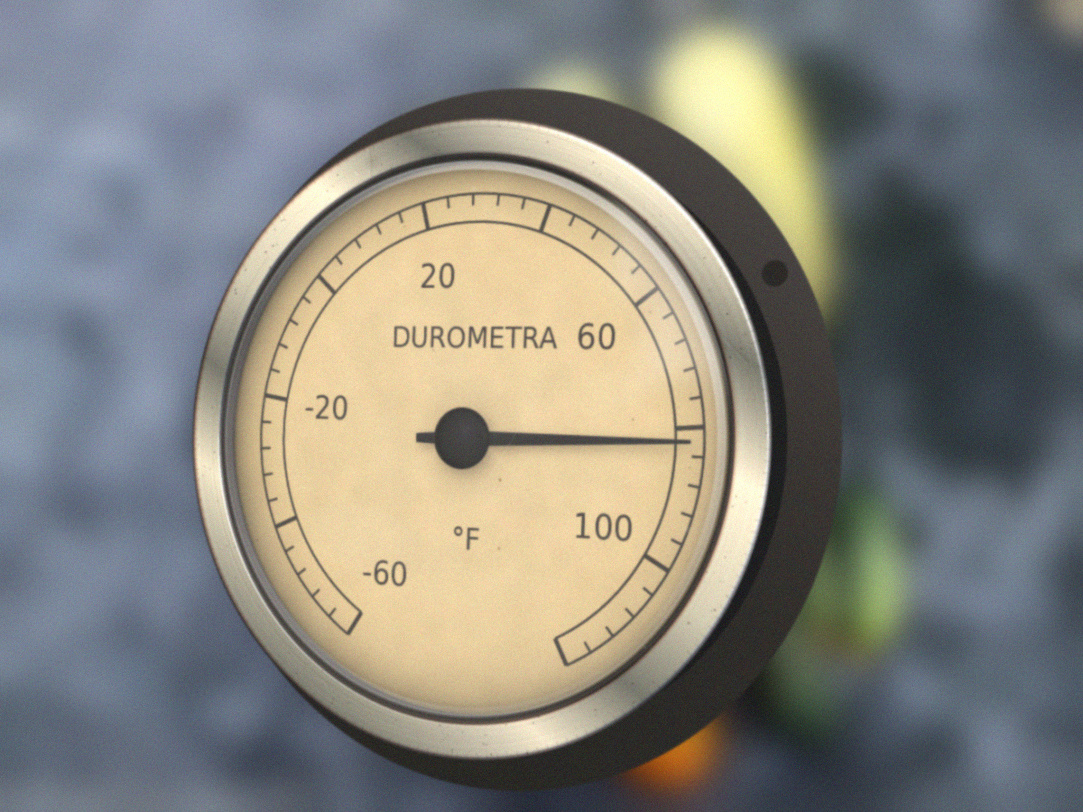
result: 82 °F
